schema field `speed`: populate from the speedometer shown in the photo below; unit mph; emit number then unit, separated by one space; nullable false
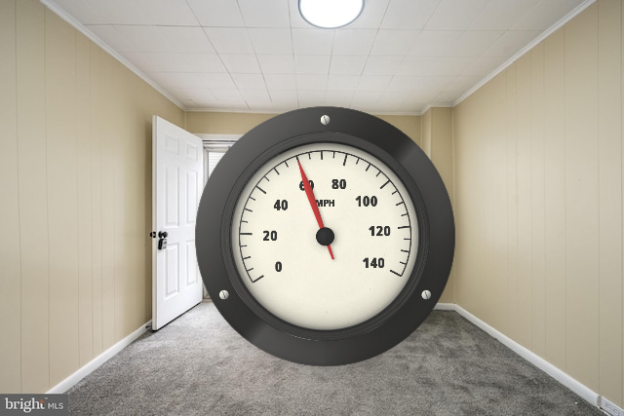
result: 60 mph
